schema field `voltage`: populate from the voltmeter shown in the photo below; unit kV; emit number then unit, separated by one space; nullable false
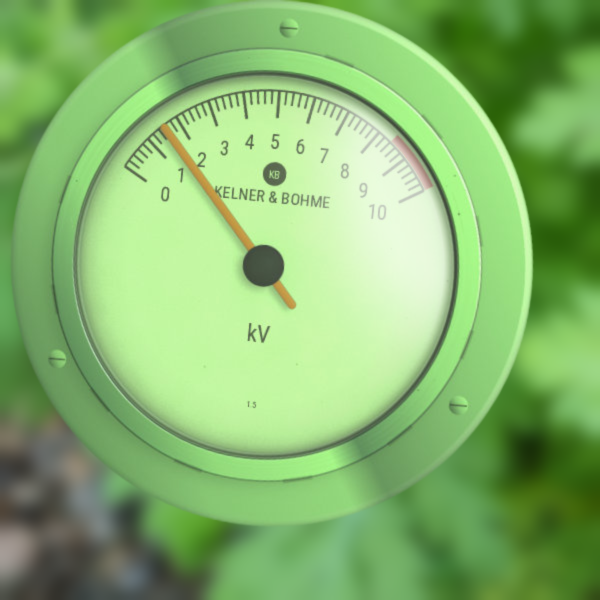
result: 1.6 kV
